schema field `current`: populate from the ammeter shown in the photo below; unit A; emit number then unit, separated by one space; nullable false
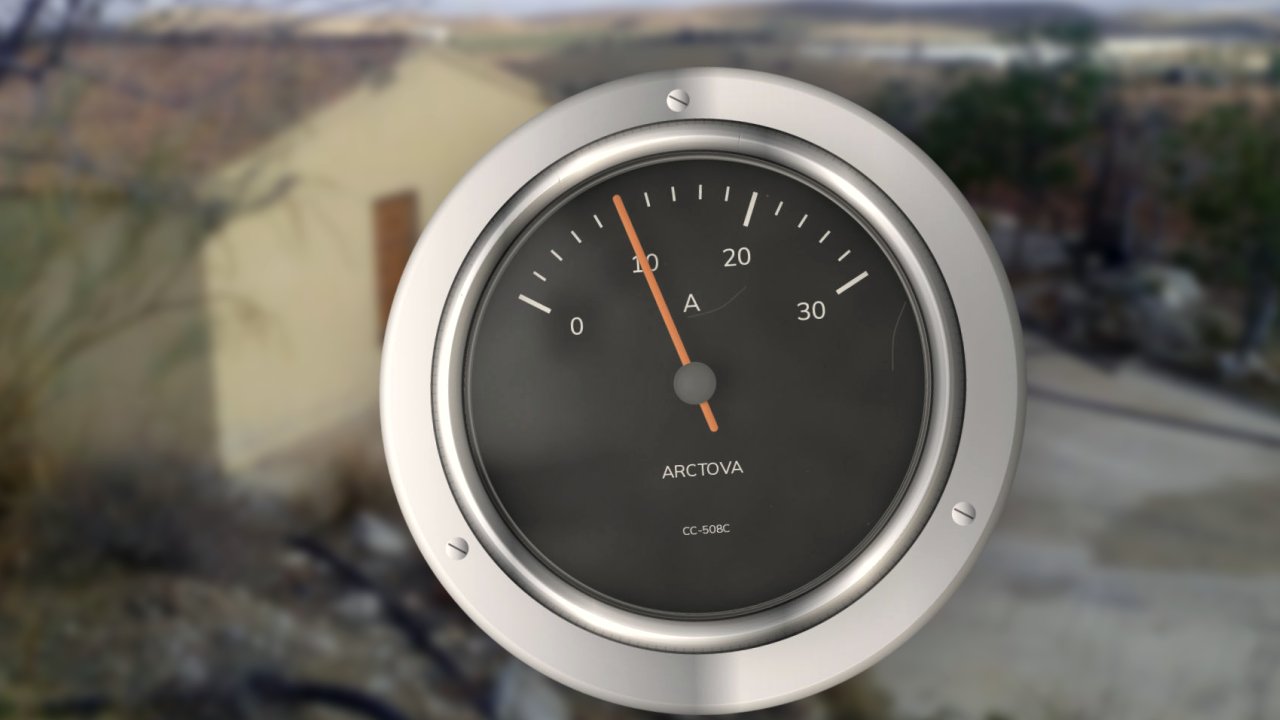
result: 10 A
